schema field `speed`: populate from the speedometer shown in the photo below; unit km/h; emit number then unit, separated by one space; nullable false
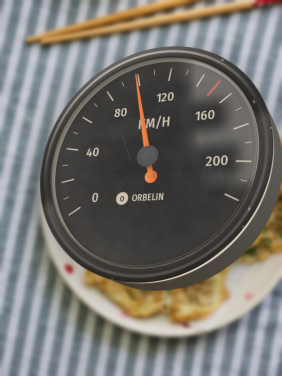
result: 100 km/h
